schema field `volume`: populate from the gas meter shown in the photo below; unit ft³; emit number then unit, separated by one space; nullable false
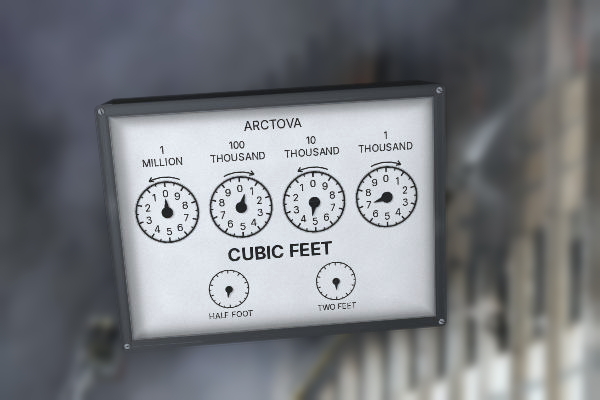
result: 4700 ft³
